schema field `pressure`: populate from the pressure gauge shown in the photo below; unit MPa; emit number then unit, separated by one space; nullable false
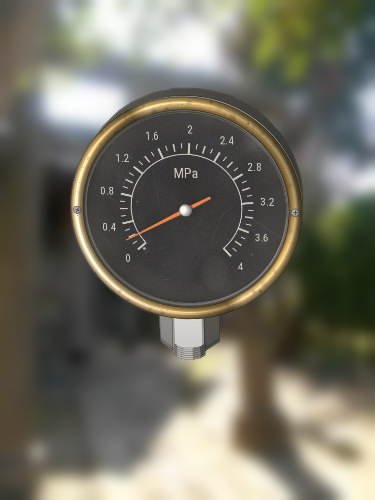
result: 0.2 MPa
